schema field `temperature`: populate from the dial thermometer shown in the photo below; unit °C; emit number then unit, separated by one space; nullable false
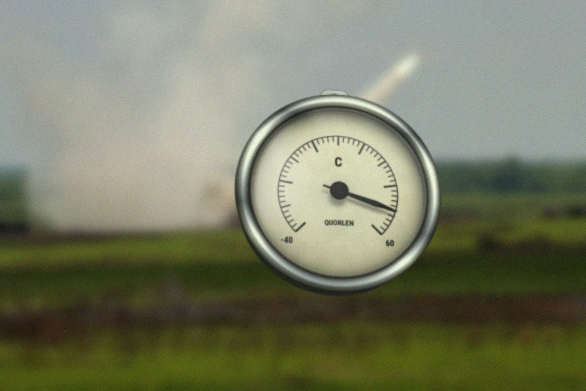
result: 50 °C
